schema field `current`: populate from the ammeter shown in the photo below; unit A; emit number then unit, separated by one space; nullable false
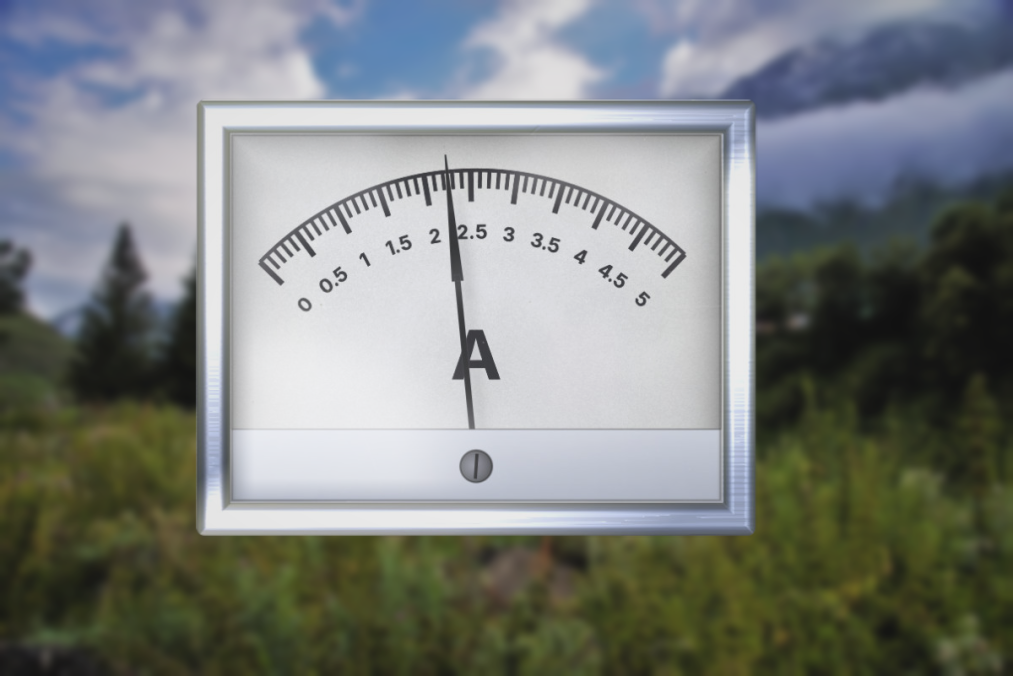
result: 2.25 A
